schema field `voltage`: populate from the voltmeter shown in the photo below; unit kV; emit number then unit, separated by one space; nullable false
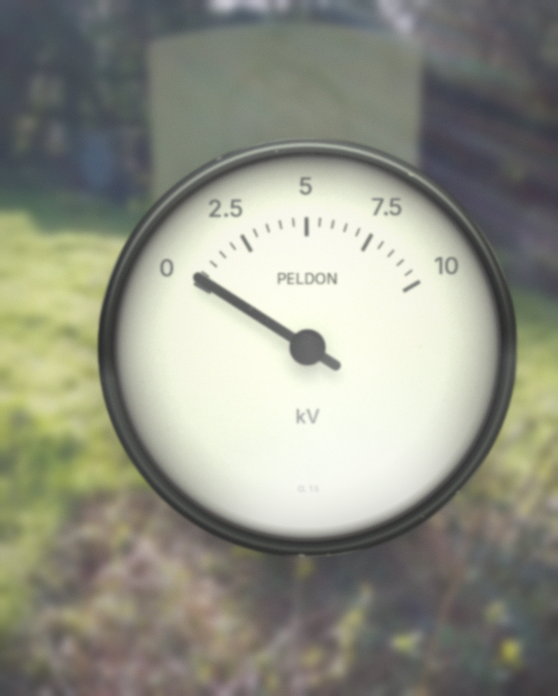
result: 0.25 kV
